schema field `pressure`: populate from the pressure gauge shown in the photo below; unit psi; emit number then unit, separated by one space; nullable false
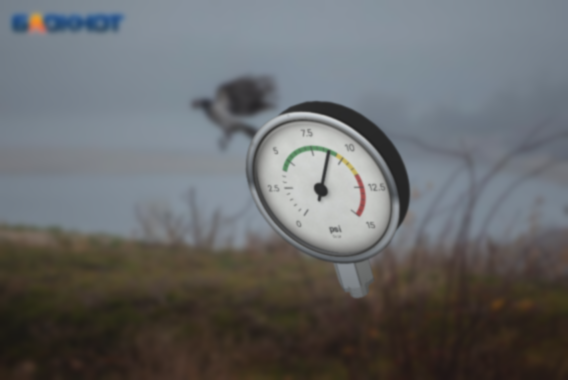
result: 9 psi
